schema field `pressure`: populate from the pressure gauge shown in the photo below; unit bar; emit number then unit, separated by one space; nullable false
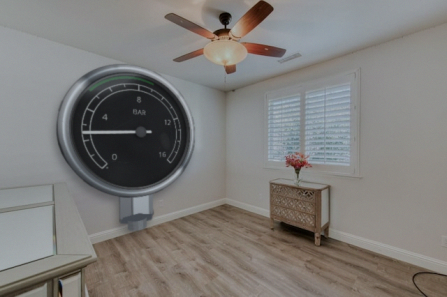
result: 2.5 bar
